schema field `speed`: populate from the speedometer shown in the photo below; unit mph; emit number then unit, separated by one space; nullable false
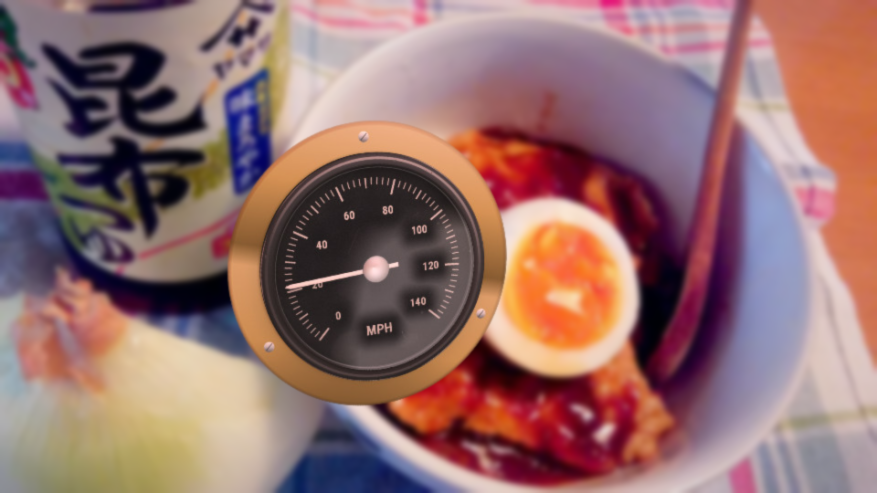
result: 22 mph
